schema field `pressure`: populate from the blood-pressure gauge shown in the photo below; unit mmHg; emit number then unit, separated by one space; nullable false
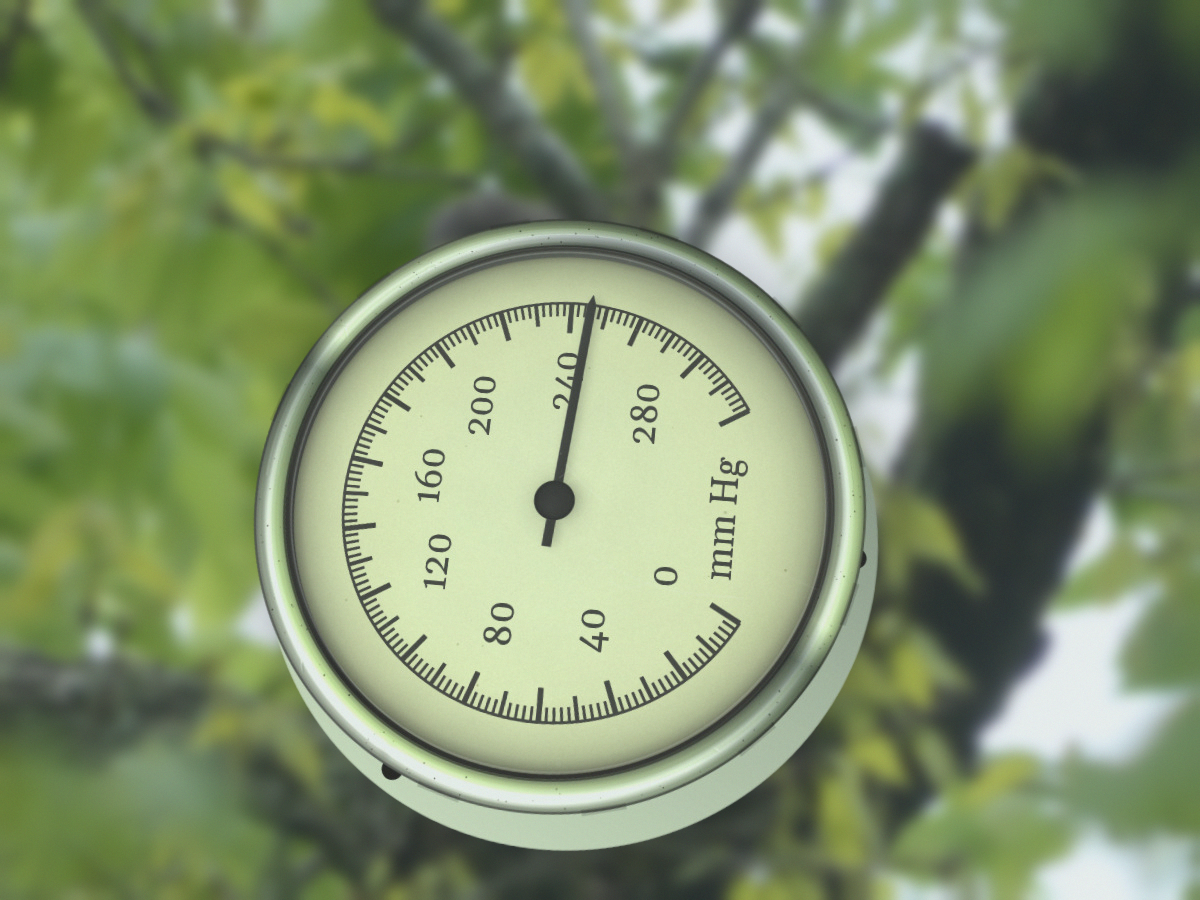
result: 246 mmHg
